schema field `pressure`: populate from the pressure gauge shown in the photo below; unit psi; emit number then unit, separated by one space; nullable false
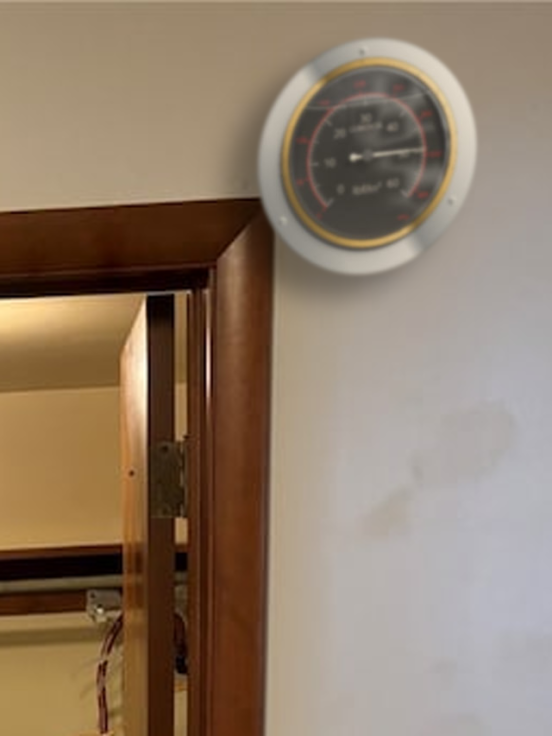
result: 50 psi
